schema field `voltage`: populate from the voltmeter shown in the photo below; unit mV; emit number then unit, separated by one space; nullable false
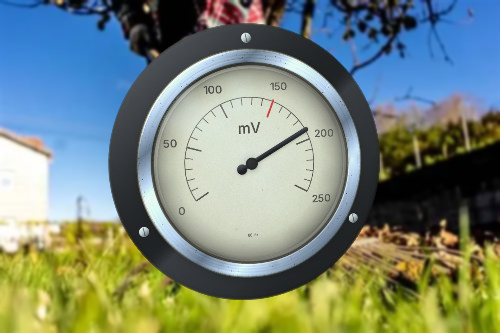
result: 190 mV
